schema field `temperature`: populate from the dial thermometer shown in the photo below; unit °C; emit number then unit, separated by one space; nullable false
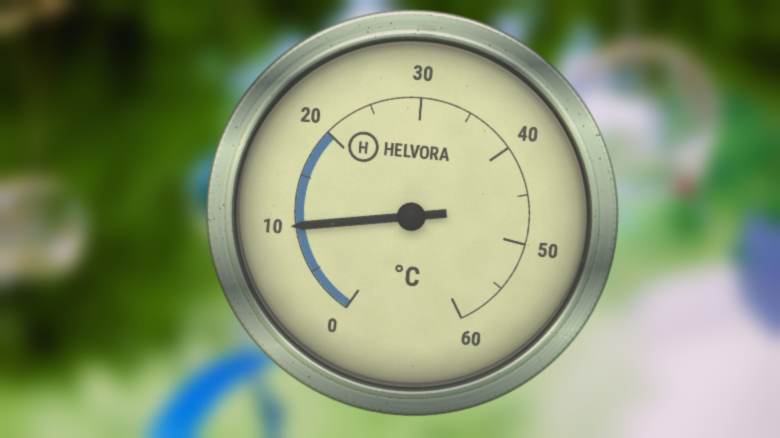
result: 10 °C
